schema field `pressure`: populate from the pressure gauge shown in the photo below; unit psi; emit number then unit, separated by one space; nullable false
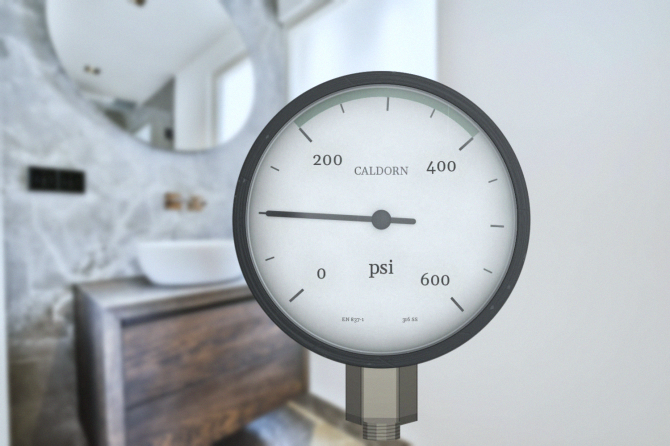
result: 100 psi
